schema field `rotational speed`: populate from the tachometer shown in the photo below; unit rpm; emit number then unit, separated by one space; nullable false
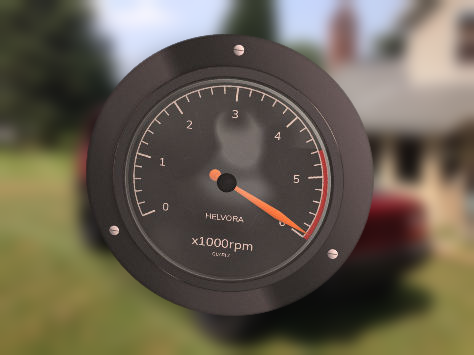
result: 5900 rpm
